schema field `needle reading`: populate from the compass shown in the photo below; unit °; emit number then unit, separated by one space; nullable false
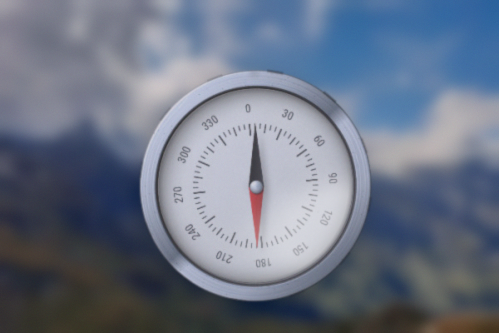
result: 185 °
